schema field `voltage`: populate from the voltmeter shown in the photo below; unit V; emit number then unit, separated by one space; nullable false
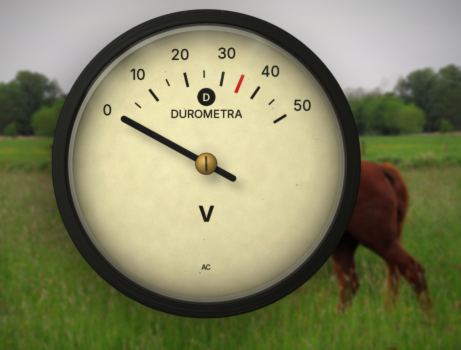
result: 0 V
